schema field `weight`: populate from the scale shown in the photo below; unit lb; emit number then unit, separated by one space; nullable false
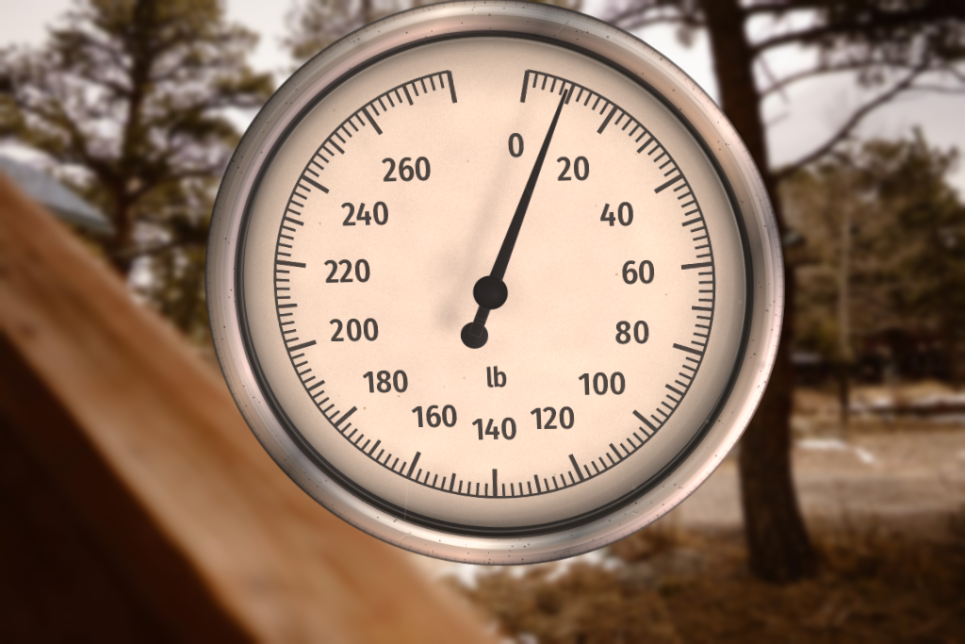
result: 9 lb
